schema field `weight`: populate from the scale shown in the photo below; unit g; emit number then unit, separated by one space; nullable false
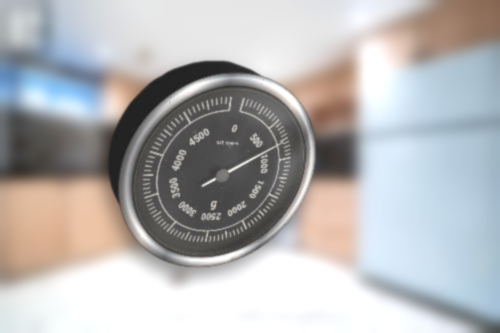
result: 750 g
